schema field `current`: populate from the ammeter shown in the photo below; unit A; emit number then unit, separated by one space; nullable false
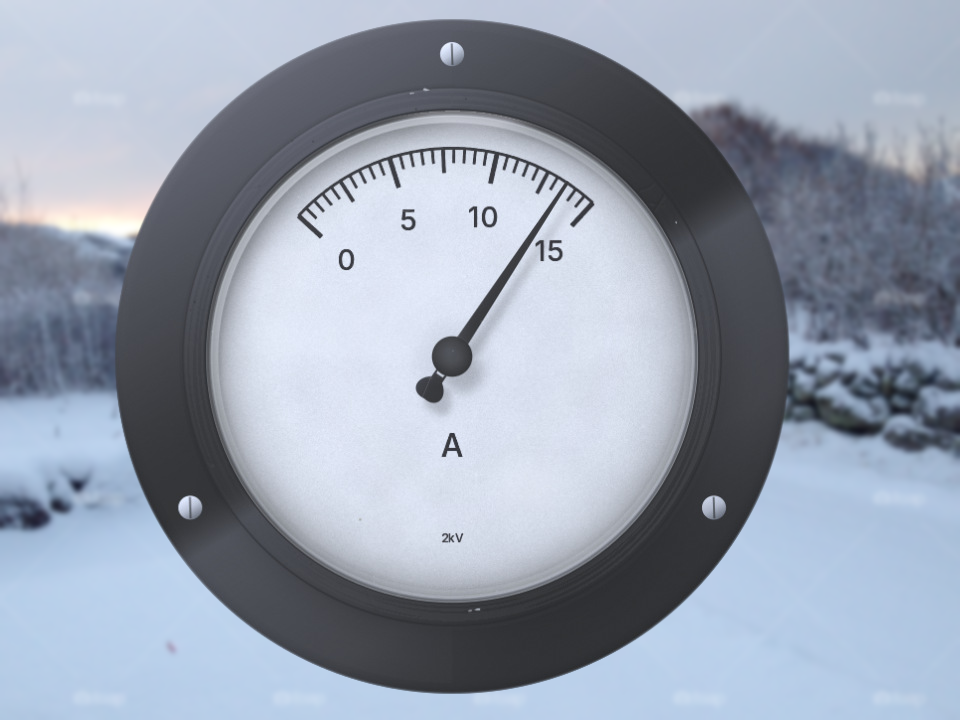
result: 13.5 A
